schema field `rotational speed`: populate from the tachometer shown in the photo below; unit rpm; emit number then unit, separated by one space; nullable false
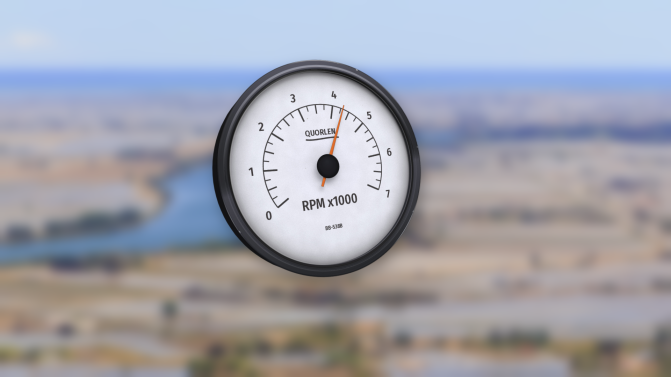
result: 4250 rpm
